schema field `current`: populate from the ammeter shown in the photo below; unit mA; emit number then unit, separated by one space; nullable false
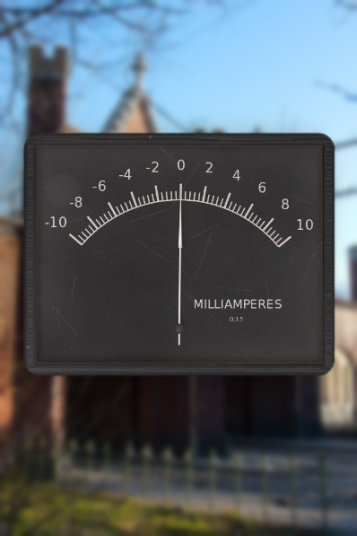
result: 0 mA
